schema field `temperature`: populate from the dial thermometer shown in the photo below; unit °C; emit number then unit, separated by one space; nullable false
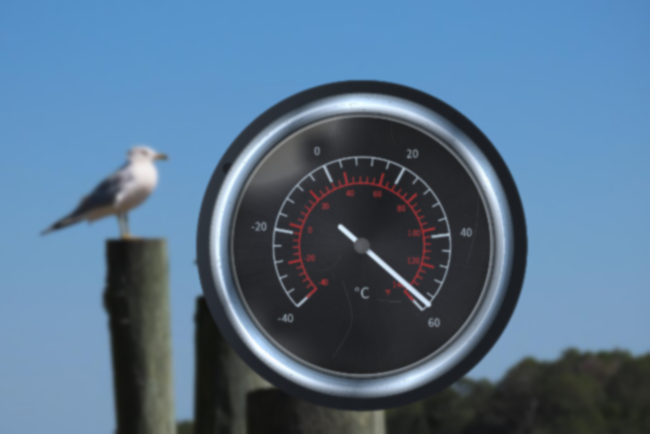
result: 58 °C
